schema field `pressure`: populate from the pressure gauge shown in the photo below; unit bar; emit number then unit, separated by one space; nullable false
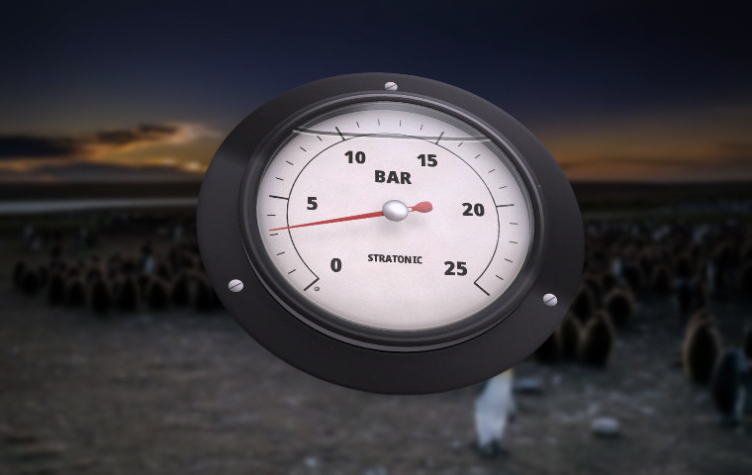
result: 3 bar
